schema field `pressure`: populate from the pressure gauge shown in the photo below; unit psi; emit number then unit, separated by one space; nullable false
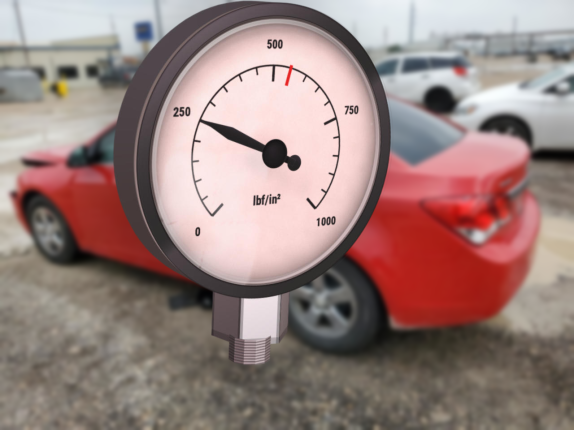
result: 250 psi
